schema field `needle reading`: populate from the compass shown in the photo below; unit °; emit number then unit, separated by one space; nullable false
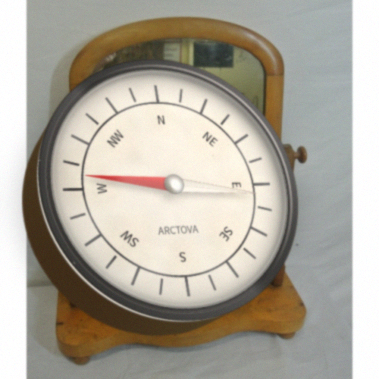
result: 277.5 °
